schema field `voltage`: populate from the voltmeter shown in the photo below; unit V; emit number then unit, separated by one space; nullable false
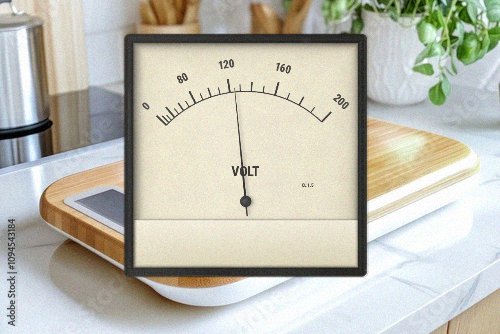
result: 125 V
